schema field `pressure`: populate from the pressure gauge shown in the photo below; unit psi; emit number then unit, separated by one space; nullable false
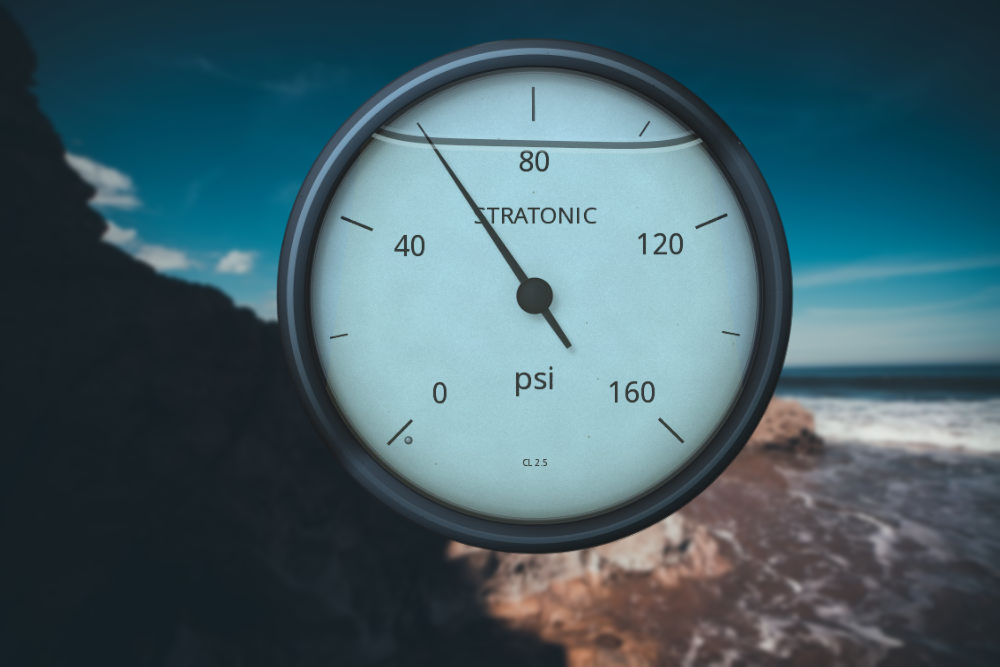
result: 60 psi
